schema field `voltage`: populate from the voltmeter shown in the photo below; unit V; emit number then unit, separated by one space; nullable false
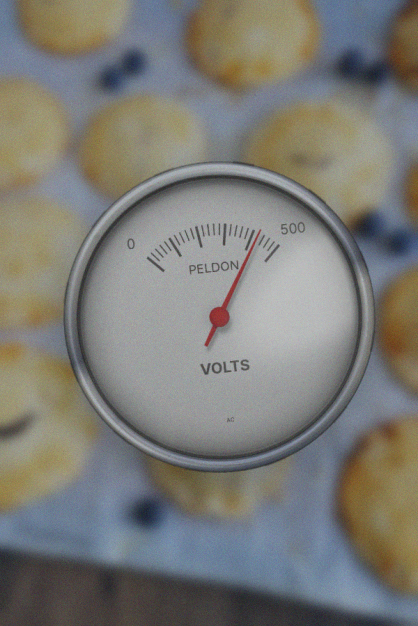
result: 420 V
